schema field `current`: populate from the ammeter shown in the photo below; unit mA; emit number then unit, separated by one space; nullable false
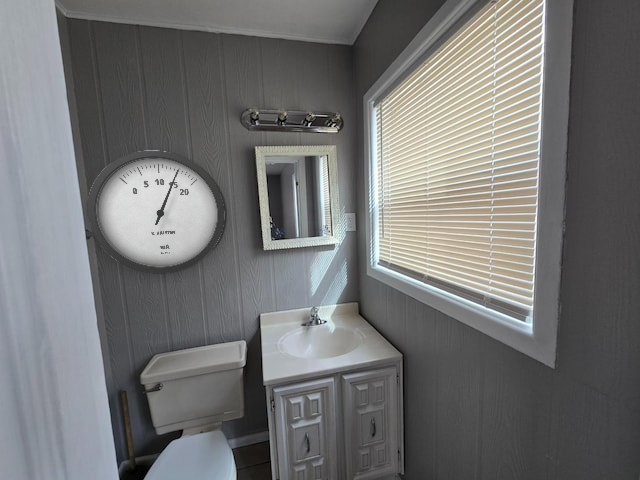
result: 15 mA
